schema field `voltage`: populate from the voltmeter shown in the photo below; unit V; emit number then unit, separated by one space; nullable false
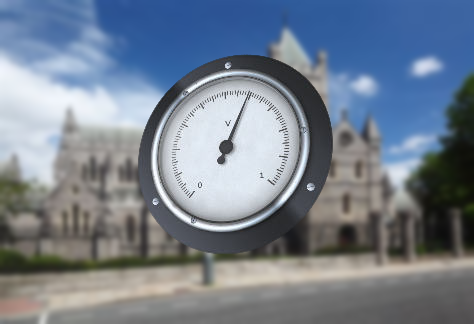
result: 0.6 V
